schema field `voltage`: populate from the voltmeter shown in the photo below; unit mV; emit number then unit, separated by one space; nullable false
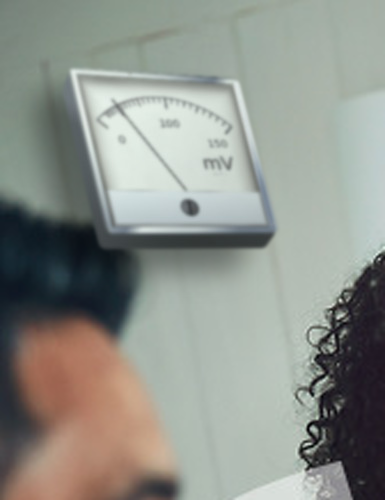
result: 50 mV
